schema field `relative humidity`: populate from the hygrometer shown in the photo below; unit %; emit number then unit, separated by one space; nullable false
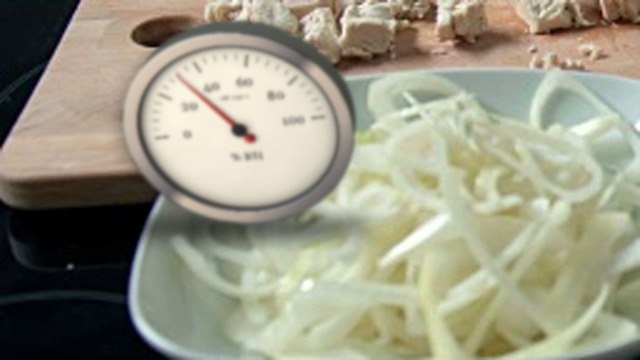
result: 32 %
